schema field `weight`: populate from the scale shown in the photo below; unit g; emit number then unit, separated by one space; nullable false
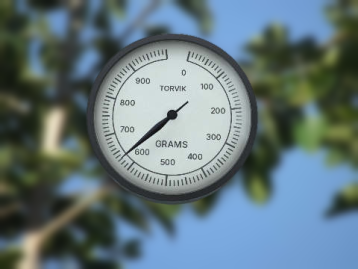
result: 630 g
